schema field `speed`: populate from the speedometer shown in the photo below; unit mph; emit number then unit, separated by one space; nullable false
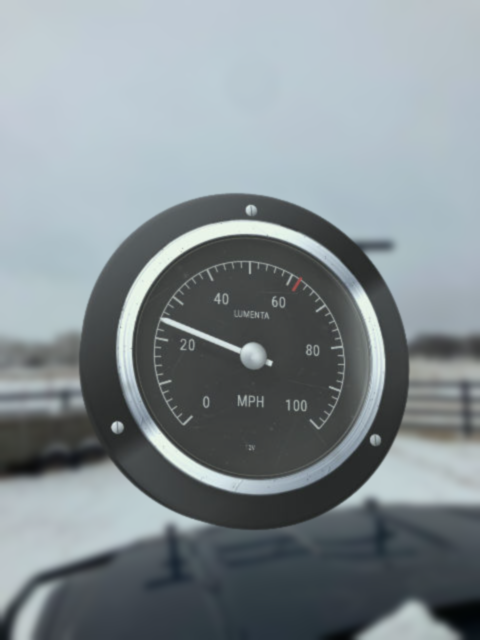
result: 24 mph
